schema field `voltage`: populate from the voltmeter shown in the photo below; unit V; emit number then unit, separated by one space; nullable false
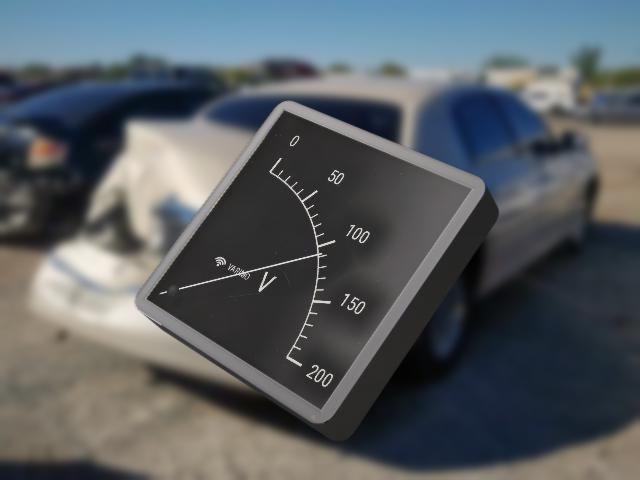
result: 110 V
